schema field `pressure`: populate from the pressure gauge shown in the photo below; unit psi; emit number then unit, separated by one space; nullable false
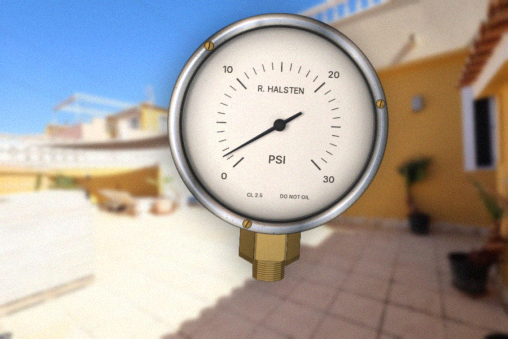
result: 1.5 psi
